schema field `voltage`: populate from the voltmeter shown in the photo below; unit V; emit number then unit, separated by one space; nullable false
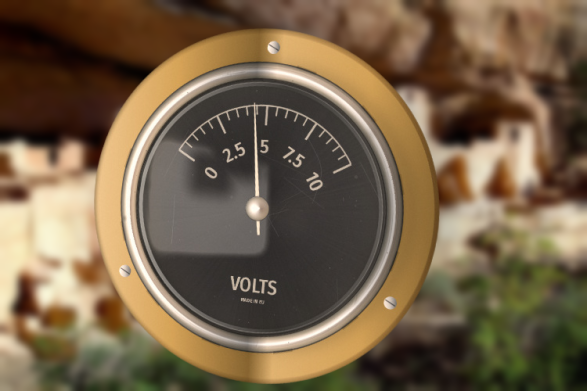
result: 4.5 V
